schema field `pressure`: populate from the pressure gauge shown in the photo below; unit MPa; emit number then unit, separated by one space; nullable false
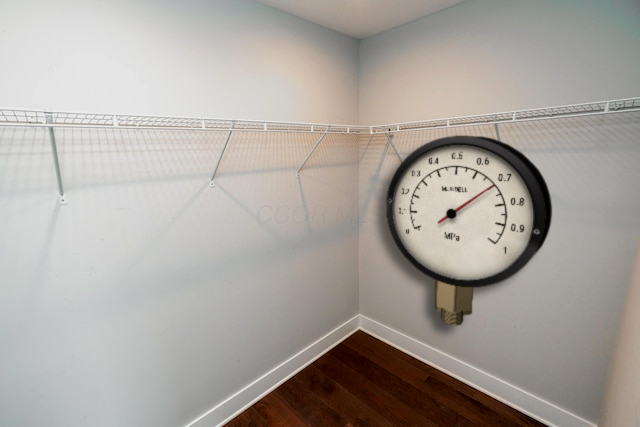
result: 0.7 MPa
